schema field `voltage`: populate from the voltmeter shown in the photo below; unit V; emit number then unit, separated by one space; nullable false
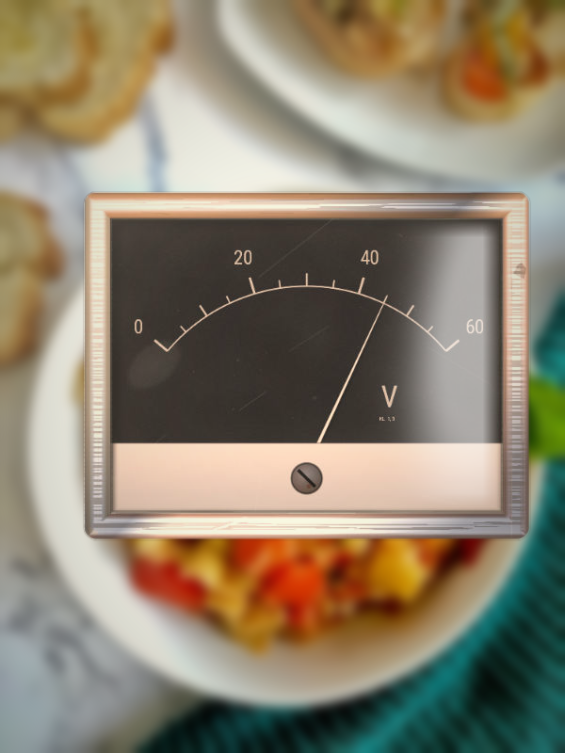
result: 45 V
